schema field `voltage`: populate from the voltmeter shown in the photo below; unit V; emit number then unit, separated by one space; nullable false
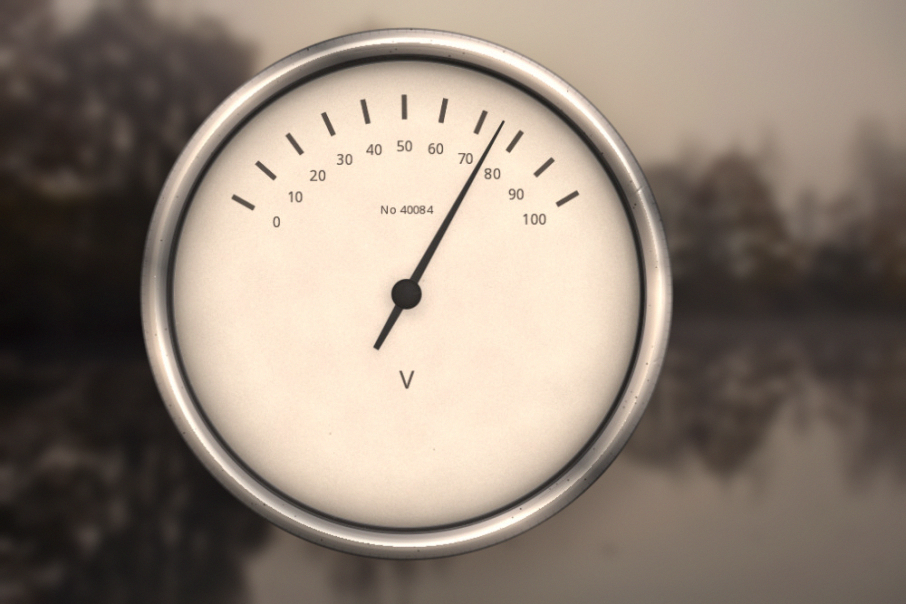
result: 75 V
